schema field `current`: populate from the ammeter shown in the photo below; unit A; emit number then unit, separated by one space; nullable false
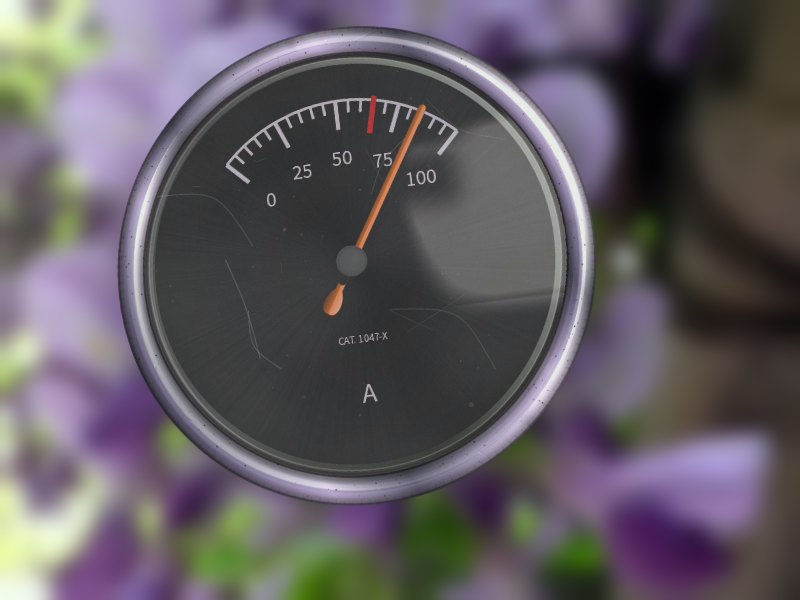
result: 85 A
